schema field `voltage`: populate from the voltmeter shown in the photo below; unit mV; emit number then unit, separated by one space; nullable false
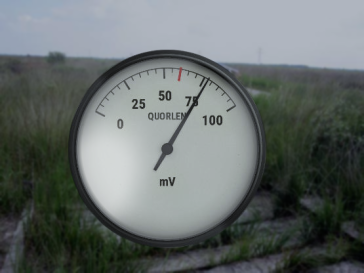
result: 77.5 mV
